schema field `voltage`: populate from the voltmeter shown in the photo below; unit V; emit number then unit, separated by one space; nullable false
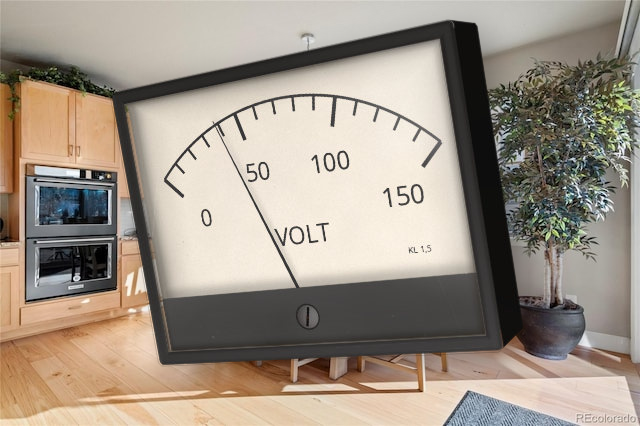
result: 40 V
